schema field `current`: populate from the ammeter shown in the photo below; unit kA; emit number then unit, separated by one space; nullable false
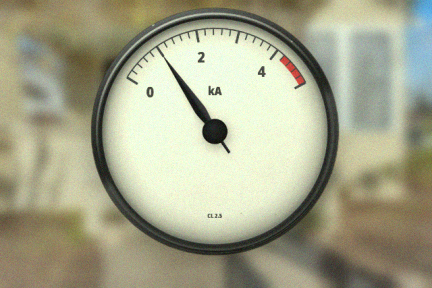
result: 1 kA
